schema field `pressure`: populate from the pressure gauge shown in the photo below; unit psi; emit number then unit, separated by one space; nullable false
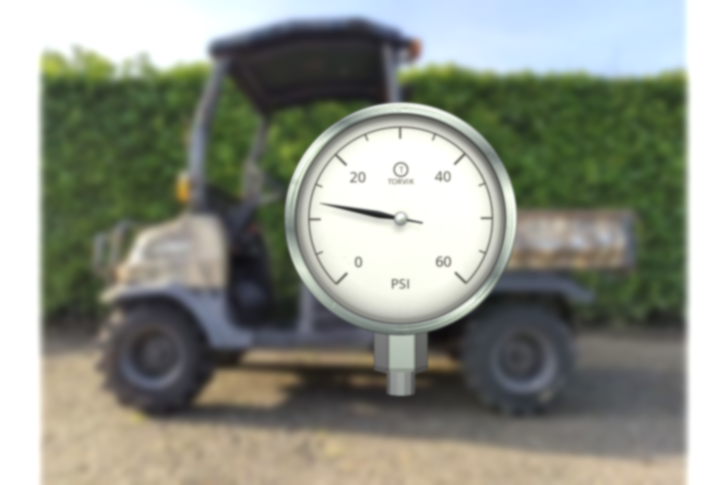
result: 12.5 psi
